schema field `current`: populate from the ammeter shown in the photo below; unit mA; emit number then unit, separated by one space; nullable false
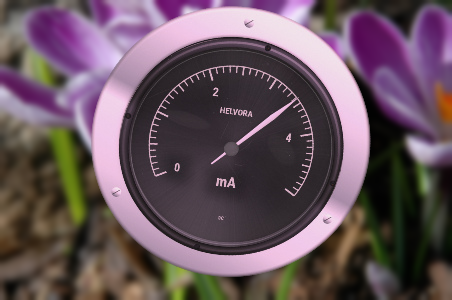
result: 3.4 mA
